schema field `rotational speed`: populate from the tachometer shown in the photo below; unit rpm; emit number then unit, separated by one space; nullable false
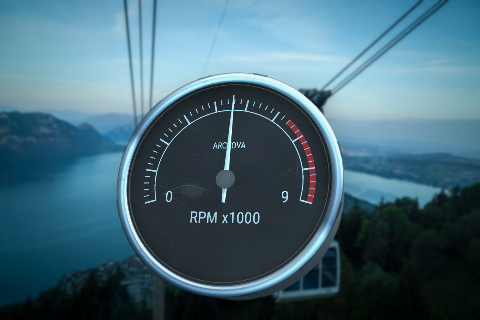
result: 4600 rpm
